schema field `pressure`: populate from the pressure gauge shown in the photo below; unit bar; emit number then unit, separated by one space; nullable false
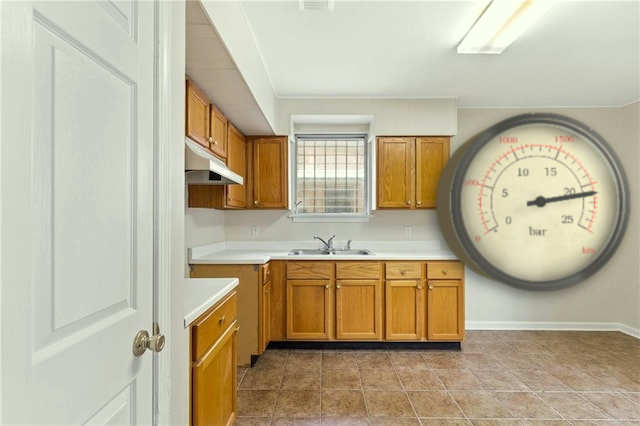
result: 21 bar
